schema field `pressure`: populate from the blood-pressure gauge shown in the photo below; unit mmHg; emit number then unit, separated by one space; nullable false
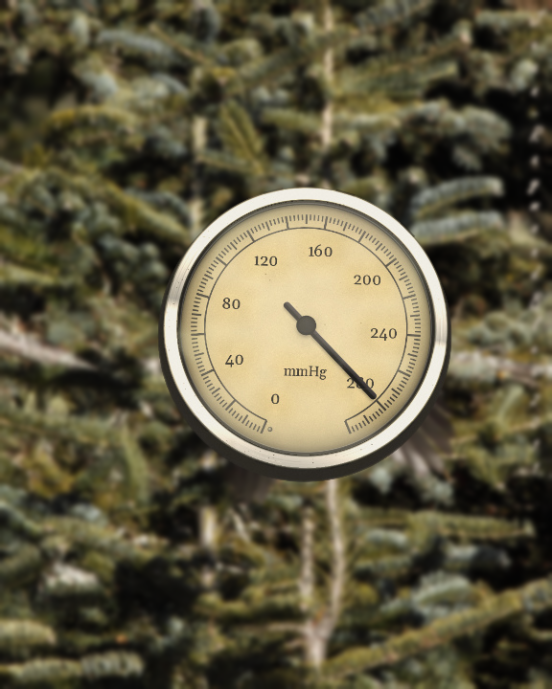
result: 280 mmHg
